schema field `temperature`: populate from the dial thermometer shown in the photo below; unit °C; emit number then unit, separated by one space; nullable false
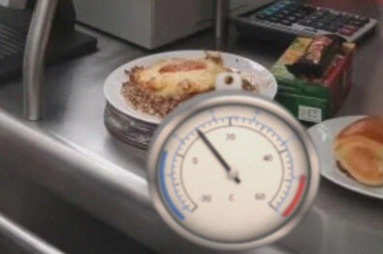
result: 10 °C
